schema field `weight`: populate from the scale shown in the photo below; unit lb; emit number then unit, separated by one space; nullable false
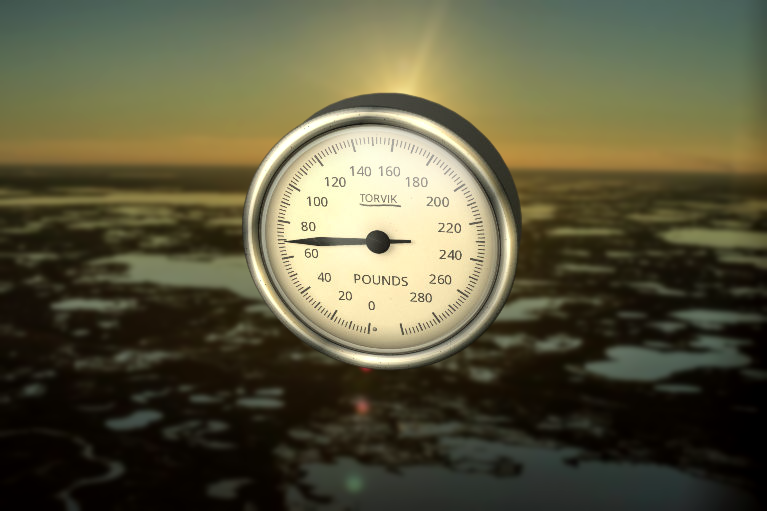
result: 70 lb
